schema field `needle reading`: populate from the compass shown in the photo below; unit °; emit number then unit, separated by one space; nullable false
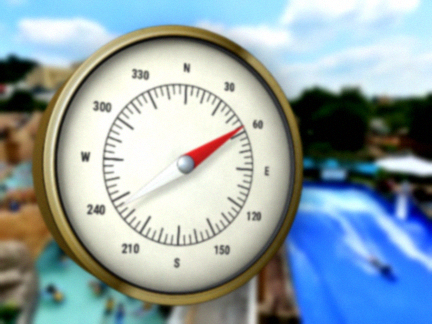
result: 55 °
